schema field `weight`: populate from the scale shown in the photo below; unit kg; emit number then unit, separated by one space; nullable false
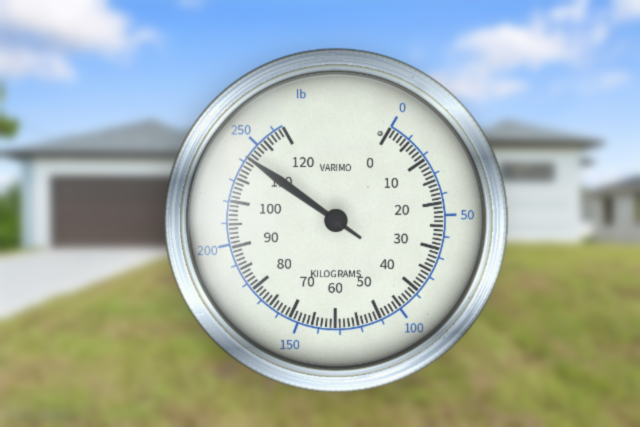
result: 110 kg
